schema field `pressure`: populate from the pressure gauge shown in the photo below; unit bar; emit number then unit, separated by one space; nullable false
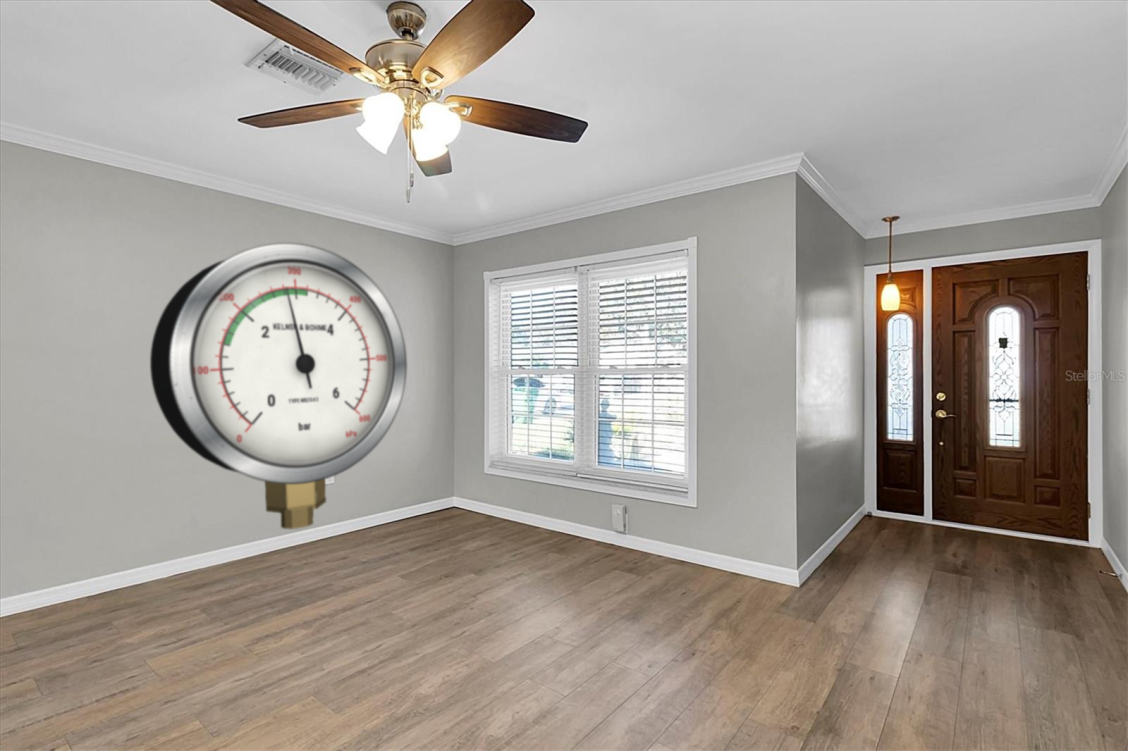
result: 2.8 bar
